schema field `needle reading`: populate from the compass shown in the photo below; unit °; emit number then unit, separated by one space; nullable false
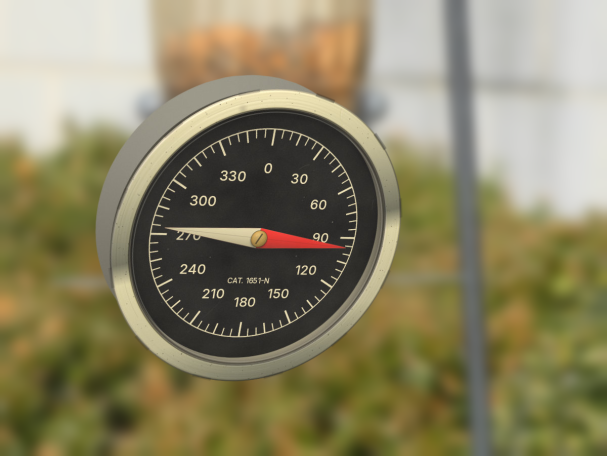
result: 95 °
